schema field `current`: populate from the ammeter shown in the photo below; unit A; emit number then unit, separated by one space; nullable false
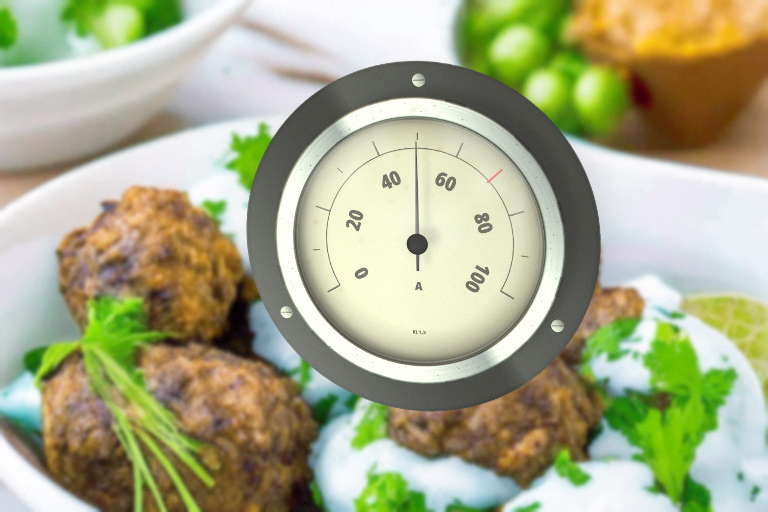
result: 50 A
